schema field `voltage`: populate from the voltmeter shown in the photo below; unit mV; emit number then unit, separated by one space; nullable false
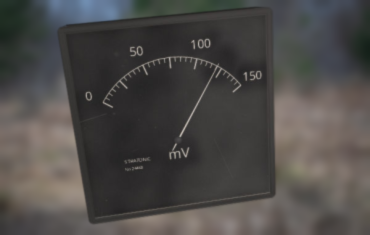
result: 120 mV
